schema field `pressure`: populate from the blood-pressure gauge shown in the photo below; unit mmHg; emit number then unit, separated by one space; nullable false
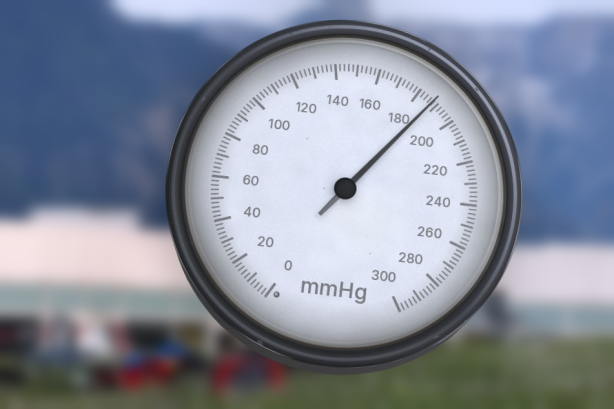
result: 188 mmHg
